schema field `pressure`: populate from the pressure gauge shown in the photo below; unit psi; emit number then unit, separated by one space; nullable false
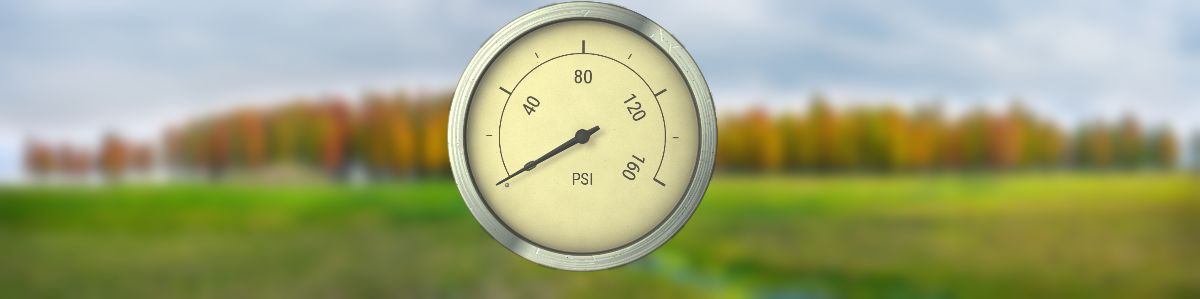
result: 0 psi
